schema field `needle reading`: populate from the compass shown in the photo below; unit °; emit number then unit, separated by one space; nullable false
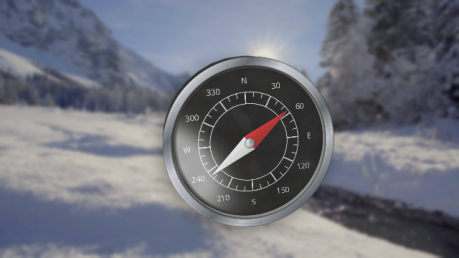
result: 55 °
